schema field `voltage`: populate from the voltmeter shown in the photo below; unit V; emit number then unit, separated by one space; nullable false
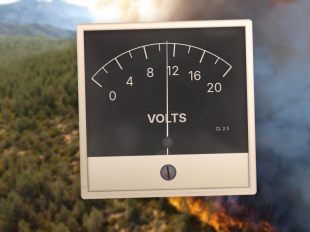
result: 11 V
